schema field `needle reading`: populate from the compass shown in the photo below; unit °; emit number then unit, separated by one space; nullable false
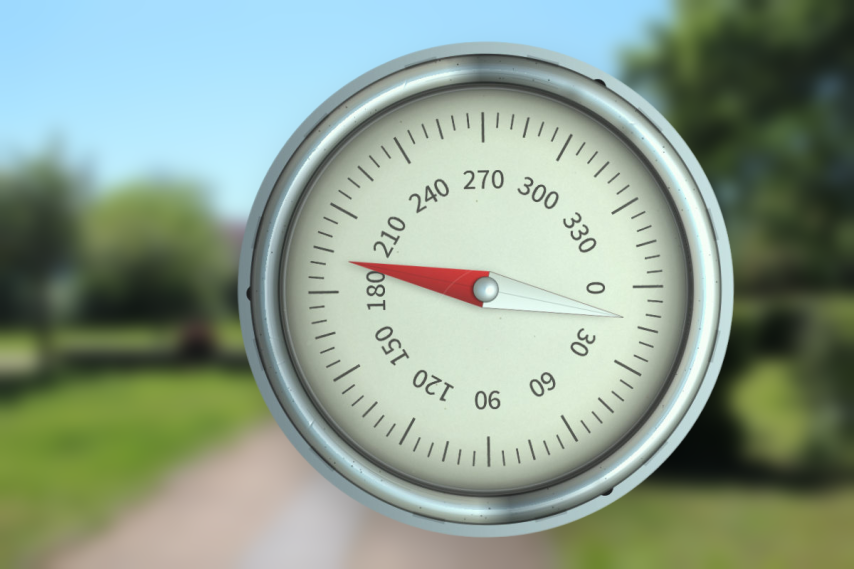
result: 192.5 °
